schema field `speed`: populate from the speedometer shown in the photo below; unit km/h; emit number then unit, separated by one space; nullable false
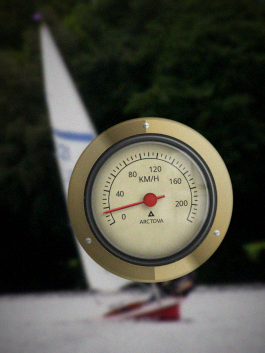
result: 15 km/h
